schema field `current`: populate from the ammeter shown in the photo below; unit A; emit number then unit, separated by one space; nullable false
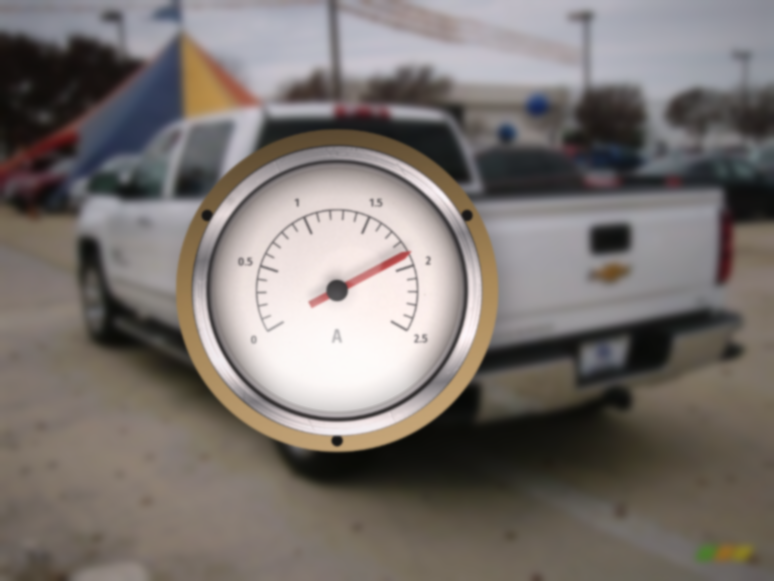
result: 1.9 A
